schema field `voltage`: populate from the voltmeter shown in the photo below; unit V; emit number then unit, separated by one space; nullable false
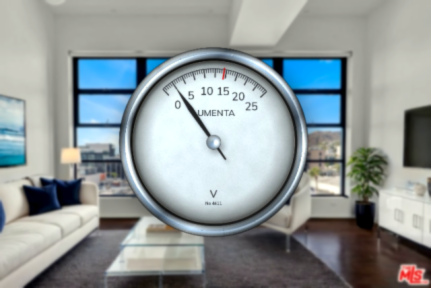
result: 2.5 V
